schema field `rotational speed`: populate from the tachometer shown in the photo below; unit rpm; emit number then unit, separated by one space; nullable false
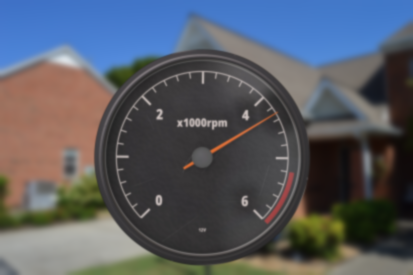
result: 4300 rpm
